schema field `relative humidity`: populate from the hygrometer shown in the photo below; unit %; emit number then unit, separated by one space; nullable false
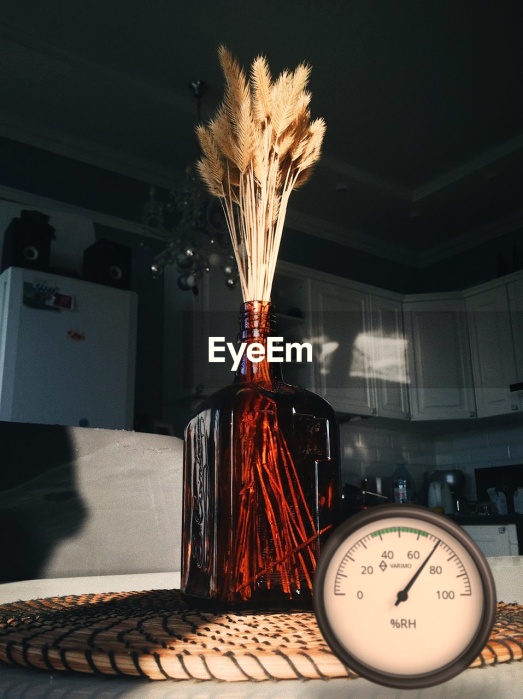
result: 70 %
